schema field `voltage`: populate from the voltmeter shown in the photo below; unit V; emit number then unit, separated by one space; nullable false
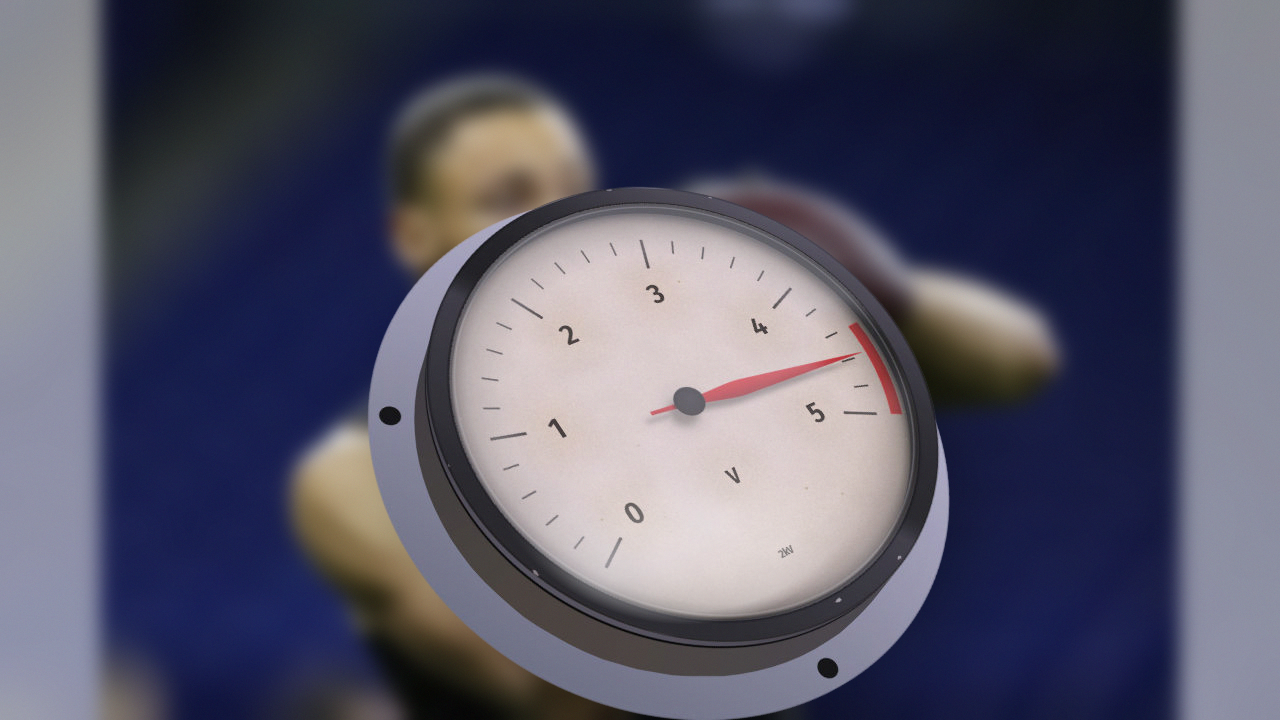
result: 4.6 V
